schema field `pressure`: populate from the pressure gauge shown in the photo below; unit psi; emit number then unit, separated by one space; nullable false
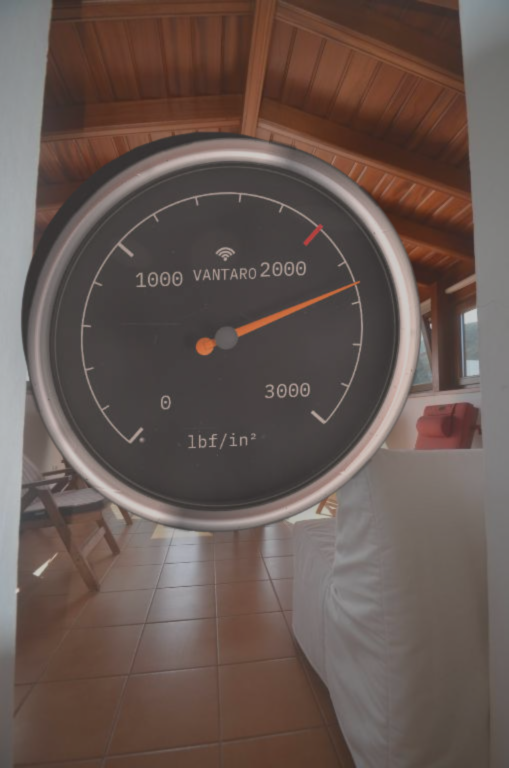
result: 2300 psi
